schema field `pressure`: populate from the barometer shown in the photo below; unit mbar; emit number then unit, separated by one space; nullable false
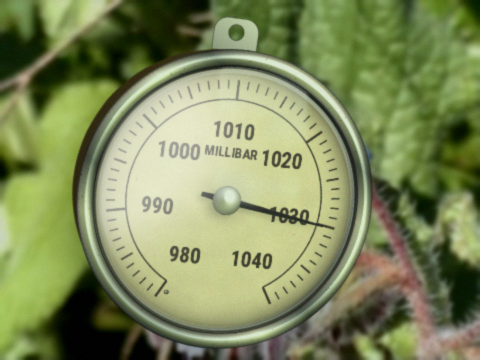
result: 1030 mbar
